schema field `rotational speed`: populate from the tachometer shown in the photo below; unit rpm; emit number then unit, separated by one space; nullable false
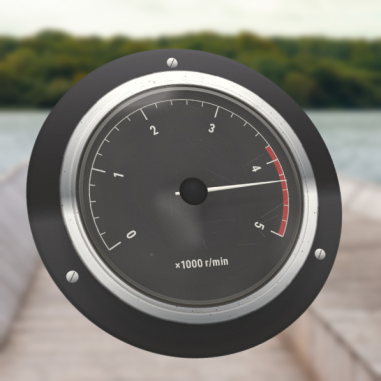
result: 4300 rpm
